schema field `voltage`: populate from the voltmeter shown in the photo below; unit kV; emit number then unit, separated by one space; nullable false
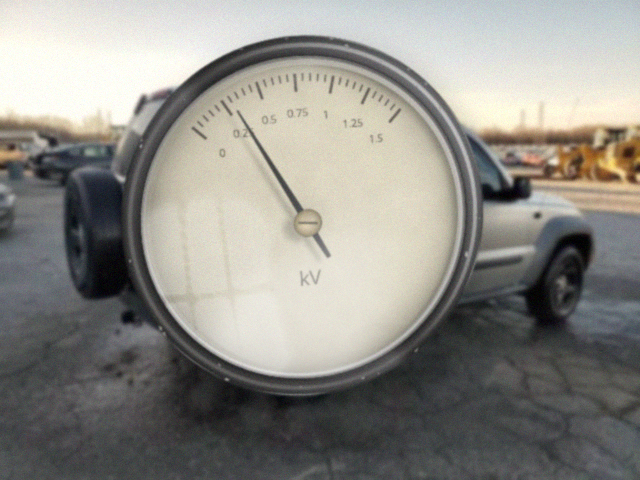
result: 0.3 kV
